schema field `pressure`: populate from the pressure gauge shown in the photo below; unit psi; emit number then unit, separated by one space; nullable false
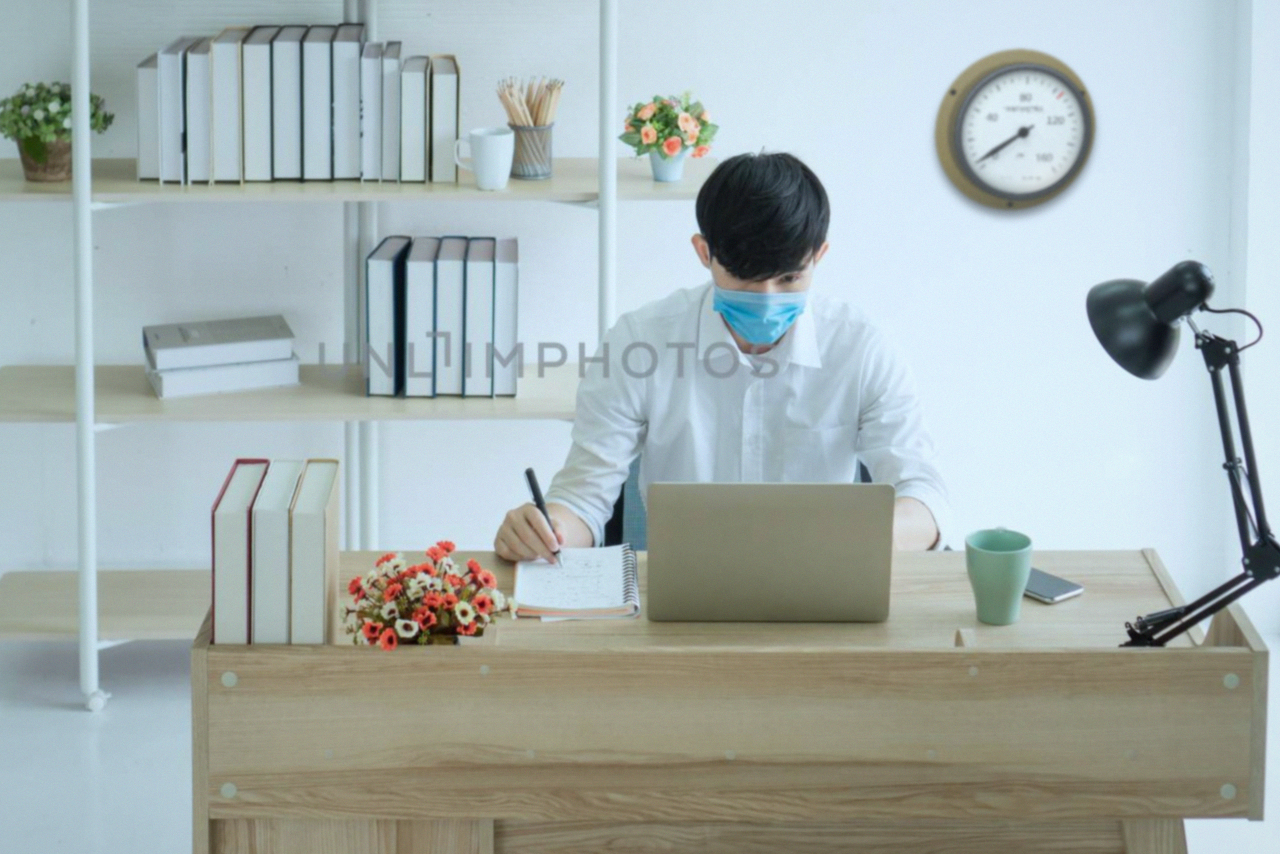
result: 5 psi
